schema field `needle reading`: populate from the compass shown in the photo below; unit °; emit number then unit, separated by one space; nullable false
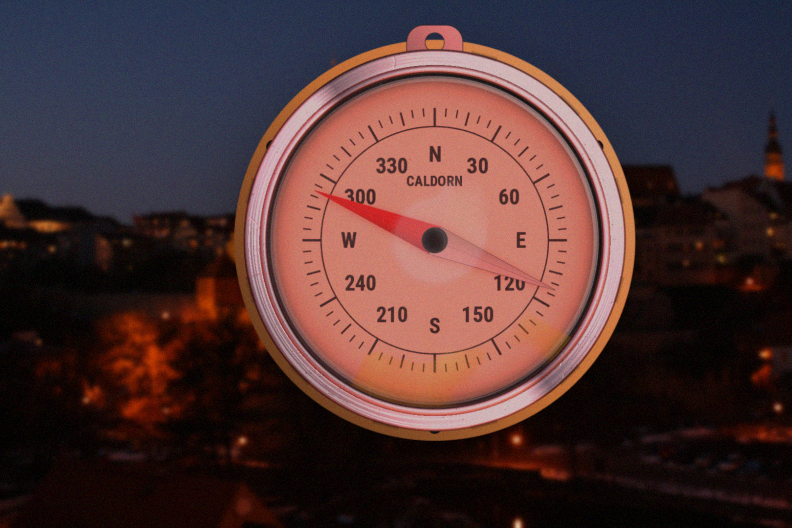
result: 292.5 °
